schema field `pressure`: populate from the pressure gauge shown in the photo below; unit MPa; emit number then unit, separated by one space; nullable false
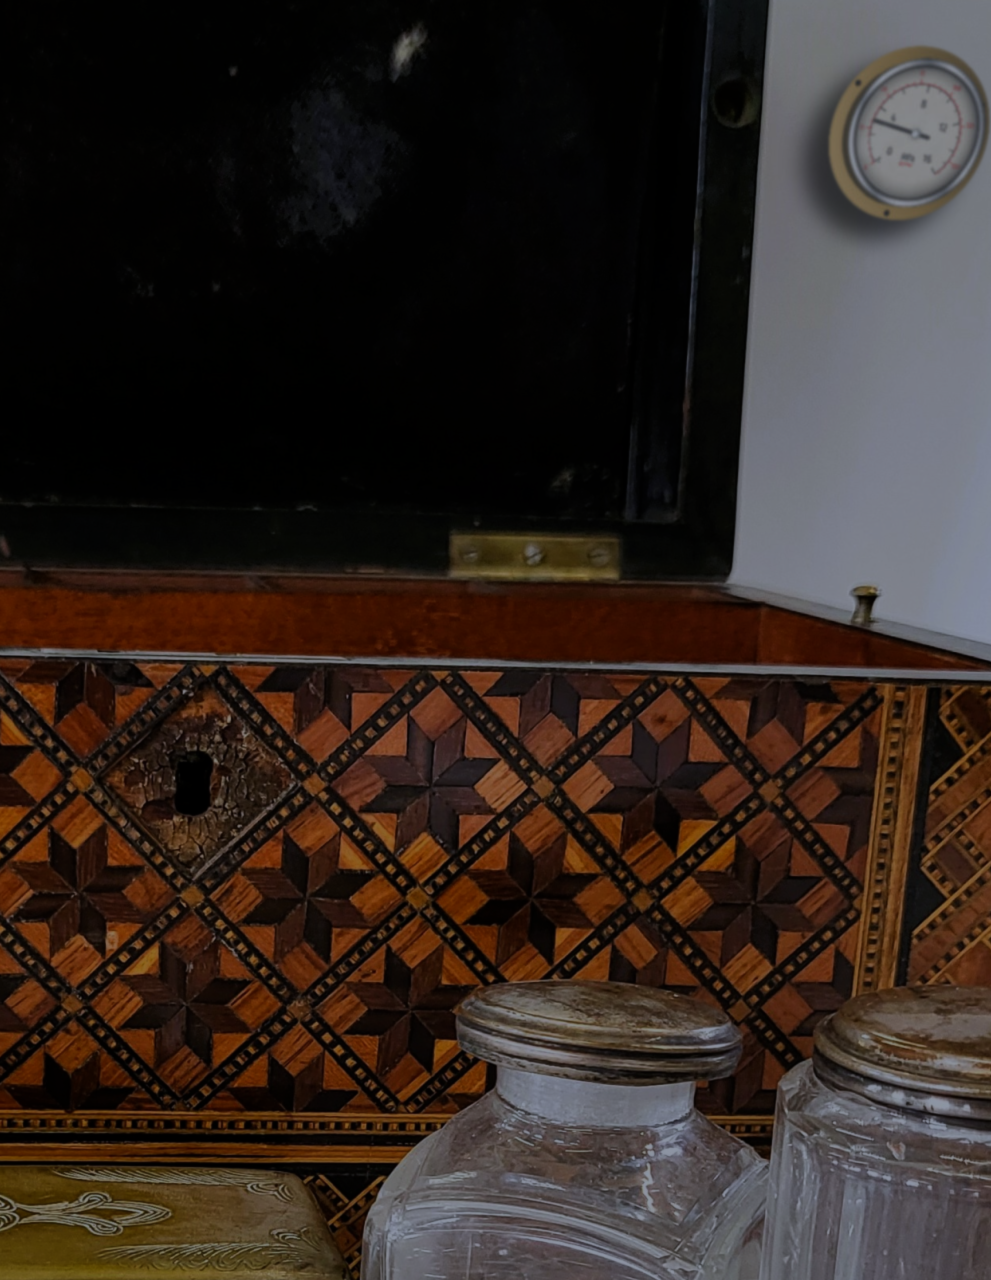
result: 3 MPa
